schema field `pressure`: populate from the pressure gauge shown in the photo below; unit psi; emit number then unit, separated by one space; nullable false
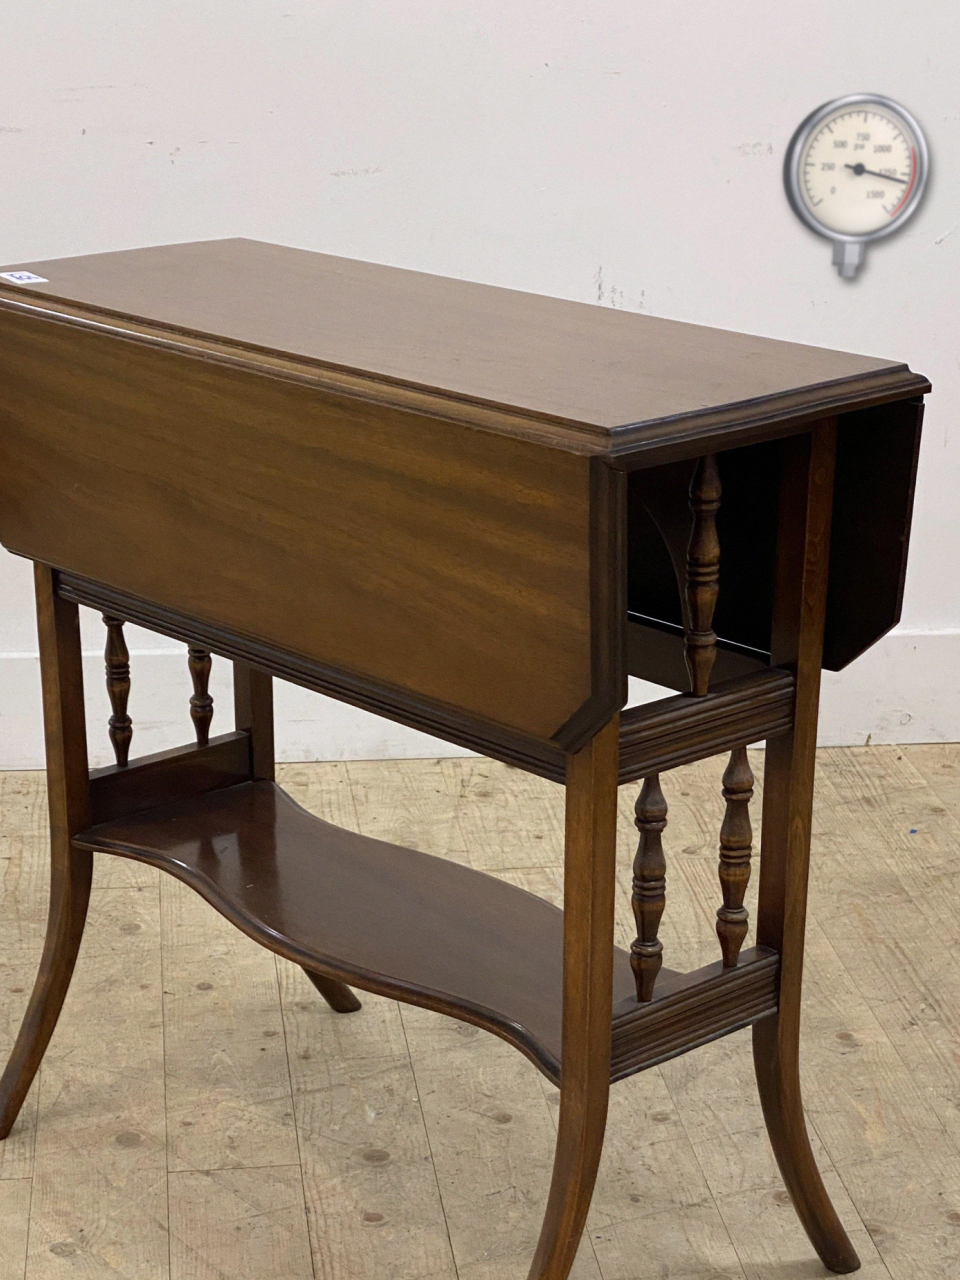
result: 1300 psi
